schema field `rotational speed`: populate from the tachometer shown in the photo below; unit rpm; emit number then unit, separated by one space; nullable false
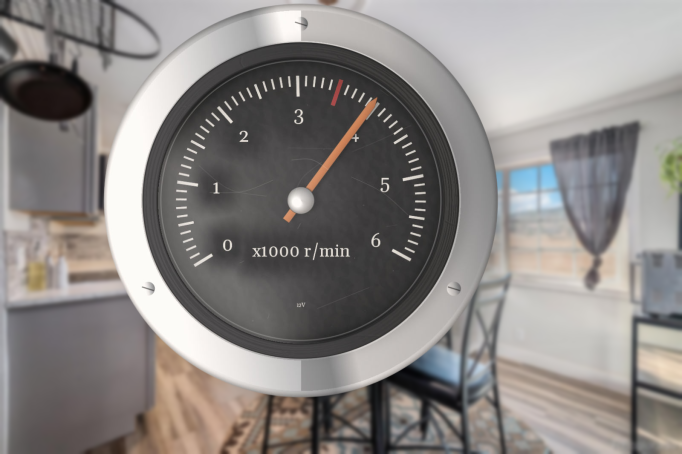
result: 3950 rpm
